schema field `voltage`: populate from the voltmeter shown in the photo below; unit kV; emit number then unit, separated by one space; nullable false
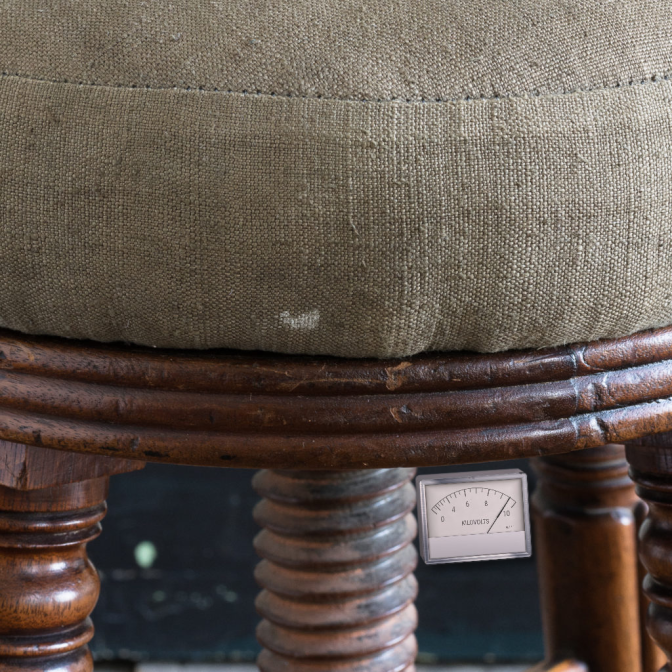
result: 9.5 kV
